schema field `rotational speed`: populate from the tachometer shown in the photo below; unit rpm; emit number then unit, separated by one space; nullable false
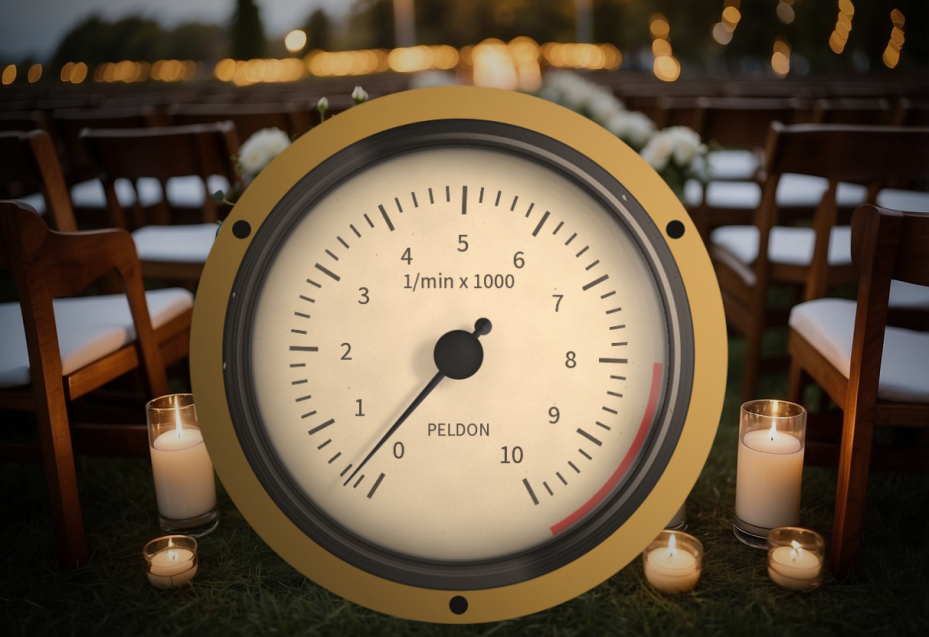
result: 300 rpm
